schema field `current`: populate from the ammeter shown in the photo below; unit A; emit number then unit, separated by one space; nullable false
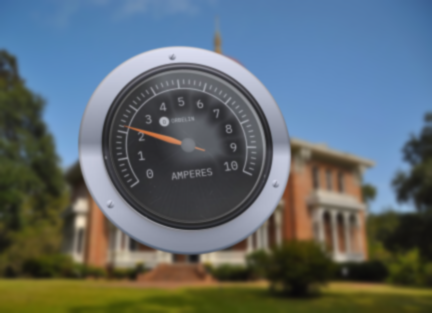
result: 2.2 A
